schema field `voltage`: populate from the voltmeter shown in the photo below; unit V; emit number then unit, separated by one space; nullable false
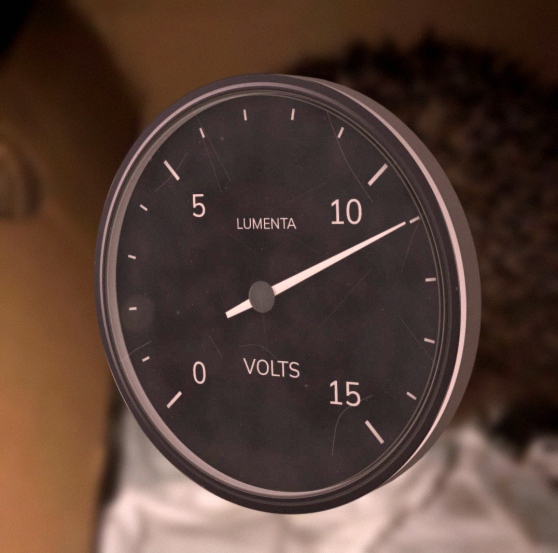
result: 11 V
